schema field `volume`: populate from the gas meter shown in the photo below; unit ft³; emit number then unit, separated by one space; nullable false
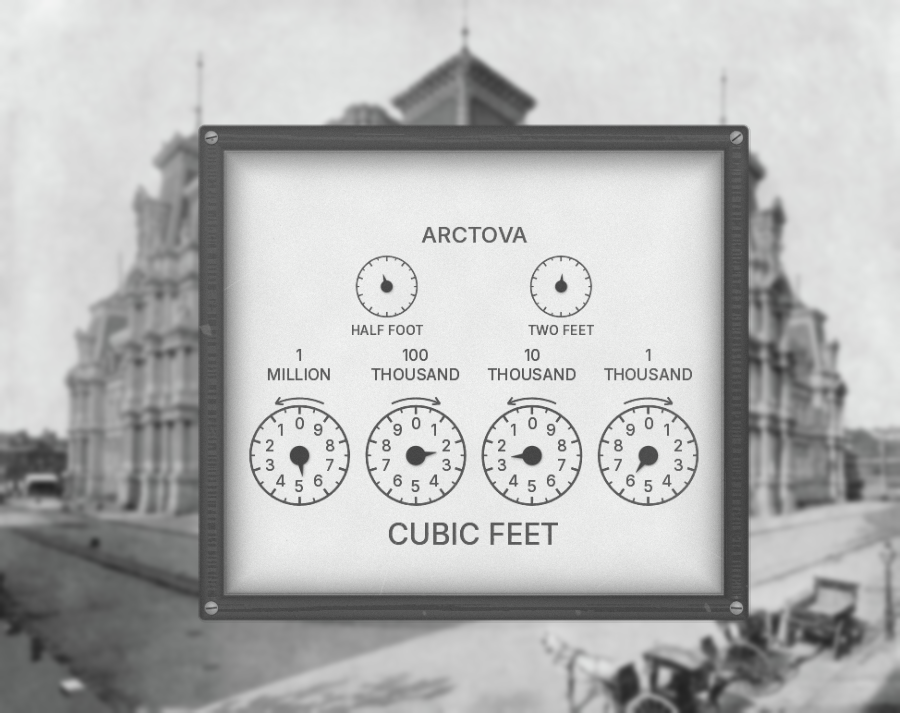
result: 522600 ft³
